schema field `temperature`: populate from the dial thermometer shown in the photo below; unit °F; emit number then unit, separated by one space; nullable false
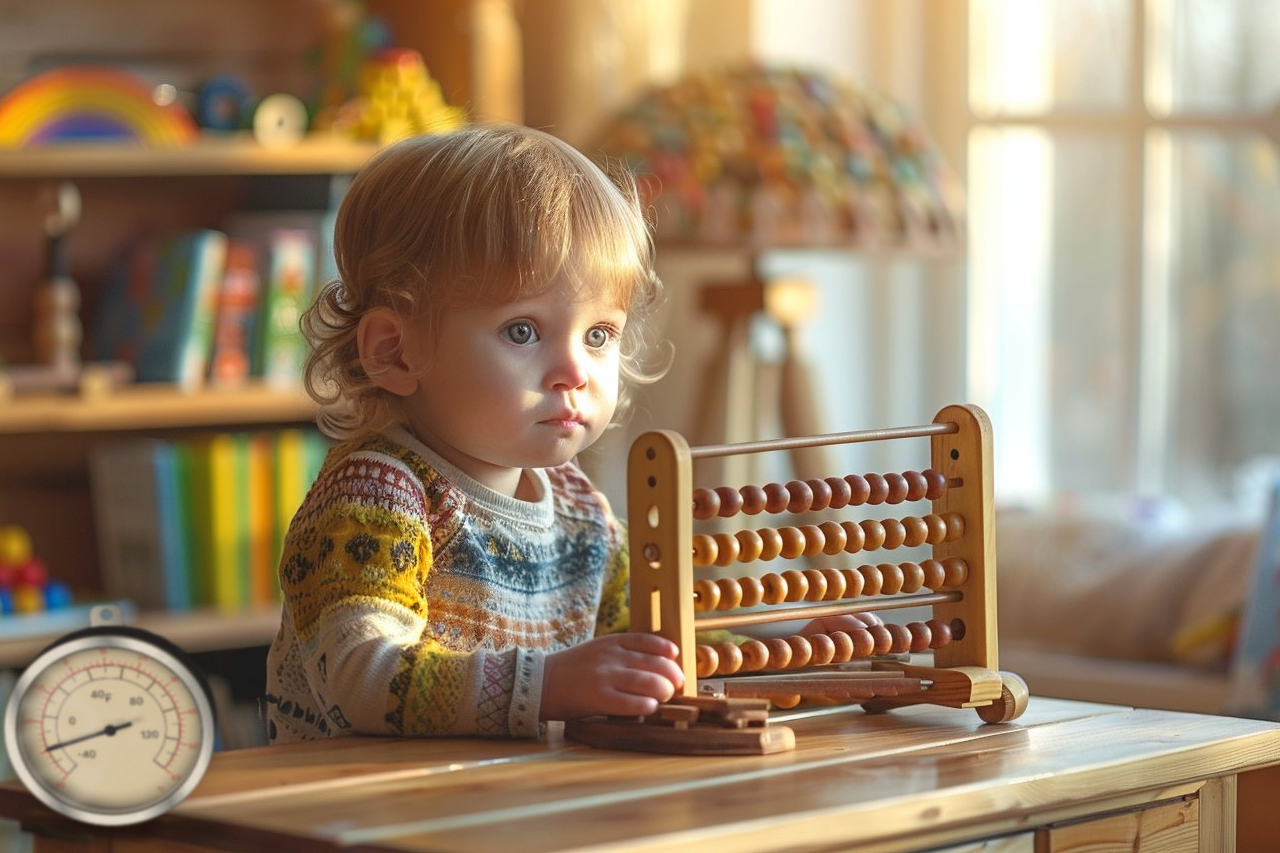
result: -20 °F
